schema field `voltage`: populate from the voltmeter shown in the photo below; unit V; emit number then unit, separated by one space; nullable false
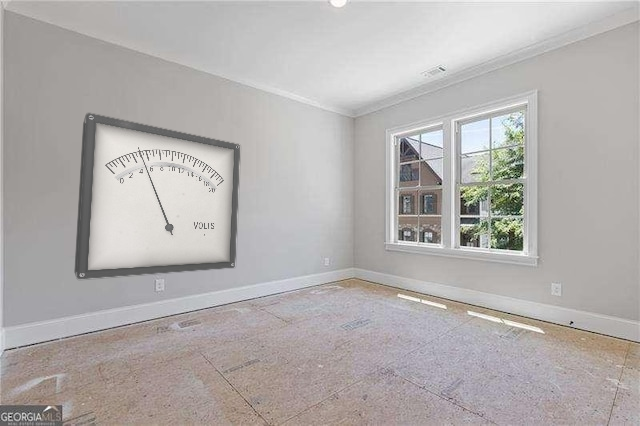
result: 5 V
